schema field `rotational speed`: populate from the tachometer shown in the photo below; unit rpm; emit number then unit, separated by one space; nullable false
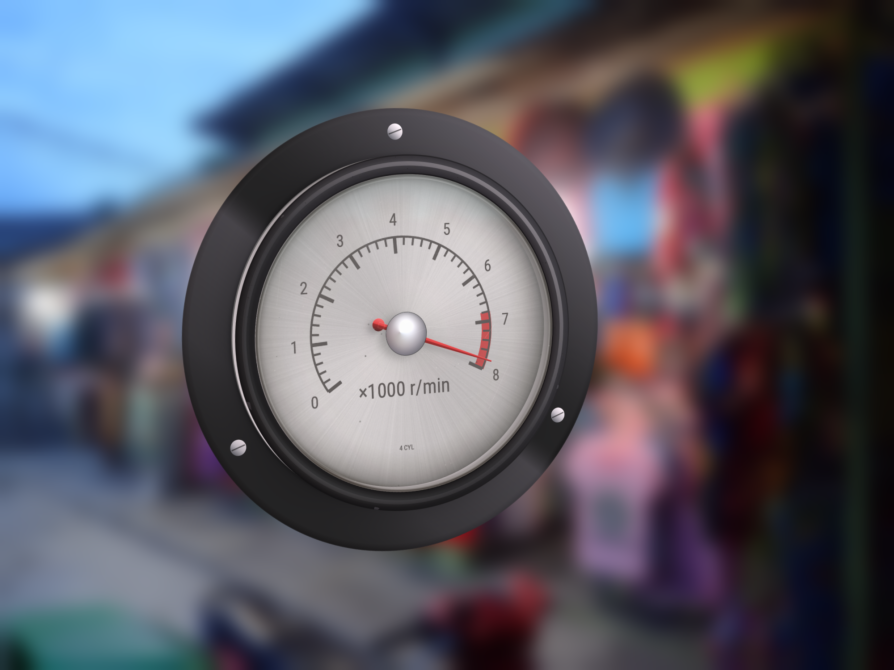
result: 7800 rpm
